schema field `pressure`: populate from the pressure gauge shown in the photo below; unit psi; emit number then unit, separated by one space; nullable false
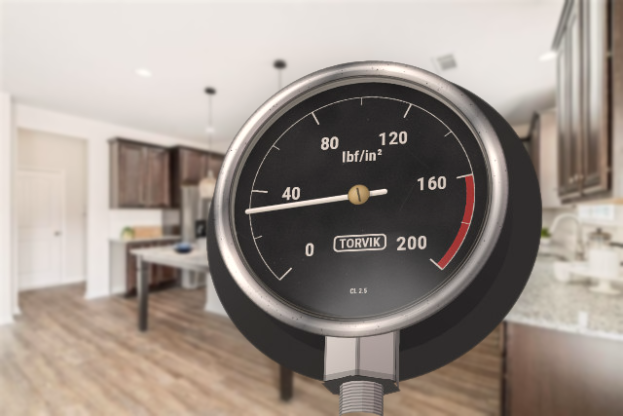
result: 30 psi
